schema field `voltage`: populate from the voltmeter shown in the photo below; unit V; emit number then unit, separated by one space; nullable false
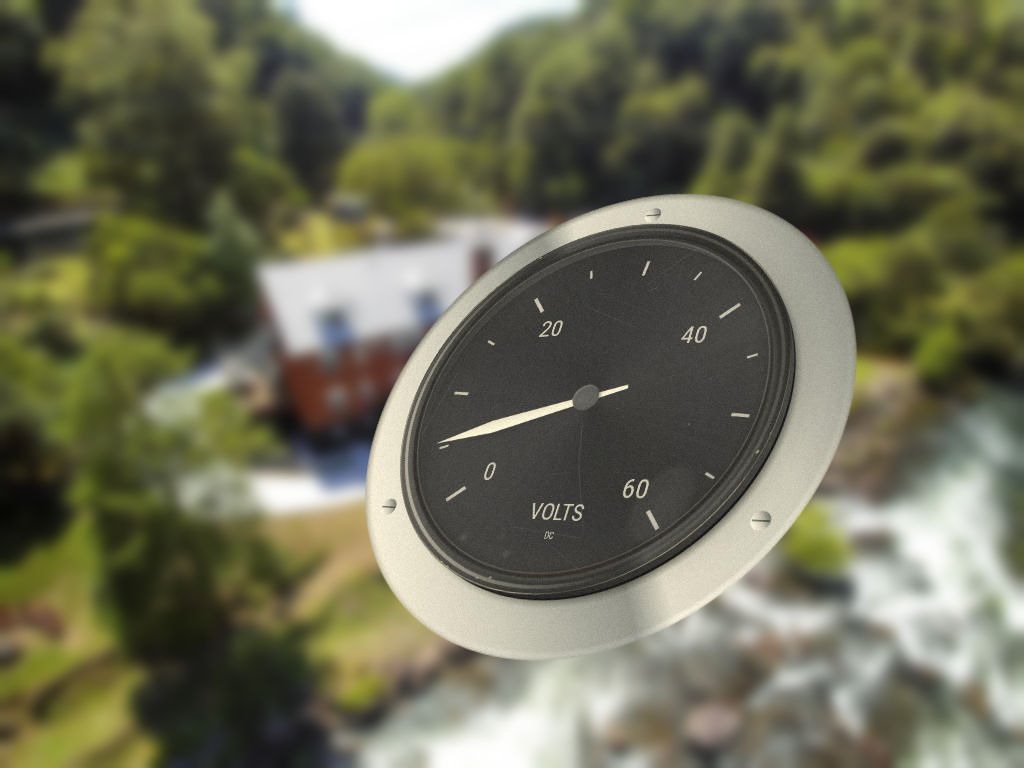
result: 5 V
